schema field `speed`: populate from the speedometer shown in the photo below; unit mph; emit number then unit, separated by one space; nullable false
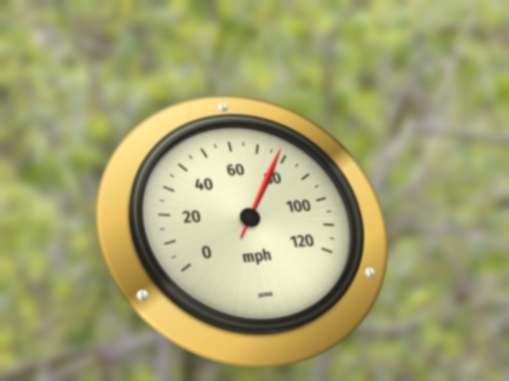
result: 77.5 mph
